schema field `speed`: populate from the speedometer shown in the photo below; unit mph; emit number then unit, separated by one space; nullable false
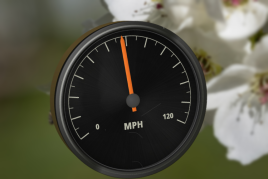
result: 57.5 mph
